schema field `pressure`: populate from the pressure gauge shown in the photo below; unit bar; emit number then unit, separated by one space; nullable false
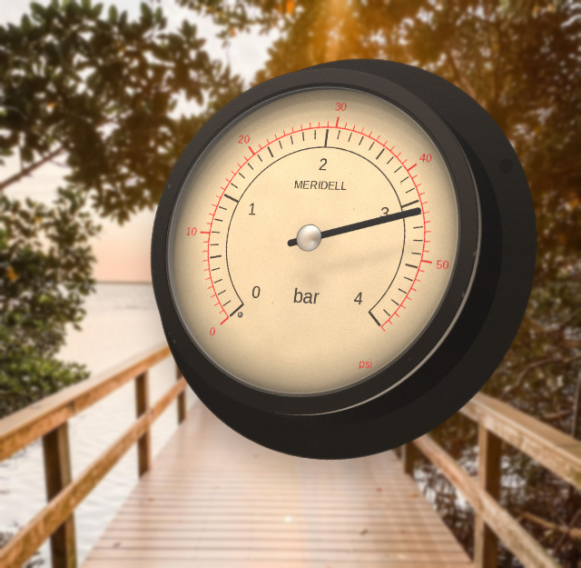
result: 3.1 bar
